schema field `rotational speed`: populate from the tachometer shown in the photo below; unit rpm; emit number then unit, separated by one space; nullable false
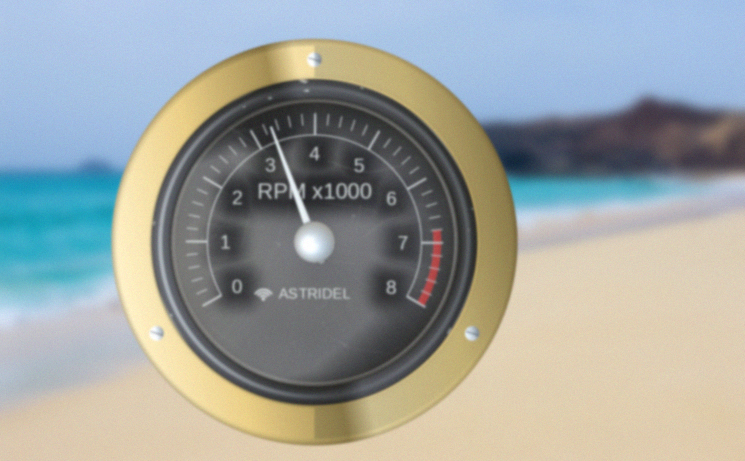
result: 3300 rpm
